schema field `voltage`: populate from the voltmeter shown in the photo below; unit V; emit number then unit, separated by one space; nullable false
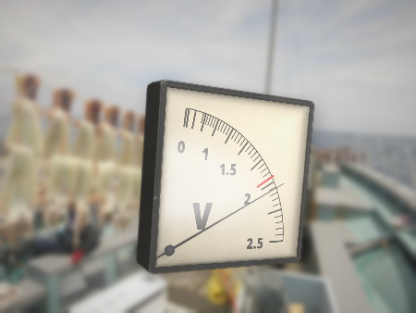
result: 2.05 V
